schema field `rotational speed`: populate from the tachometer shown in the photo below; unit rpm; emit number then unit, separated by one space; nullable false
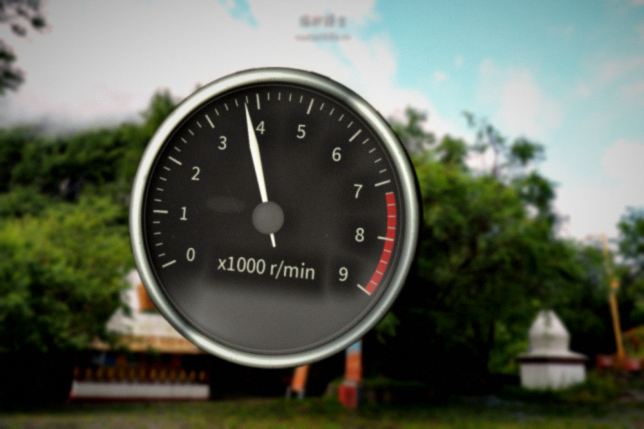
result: 3800 rpm
